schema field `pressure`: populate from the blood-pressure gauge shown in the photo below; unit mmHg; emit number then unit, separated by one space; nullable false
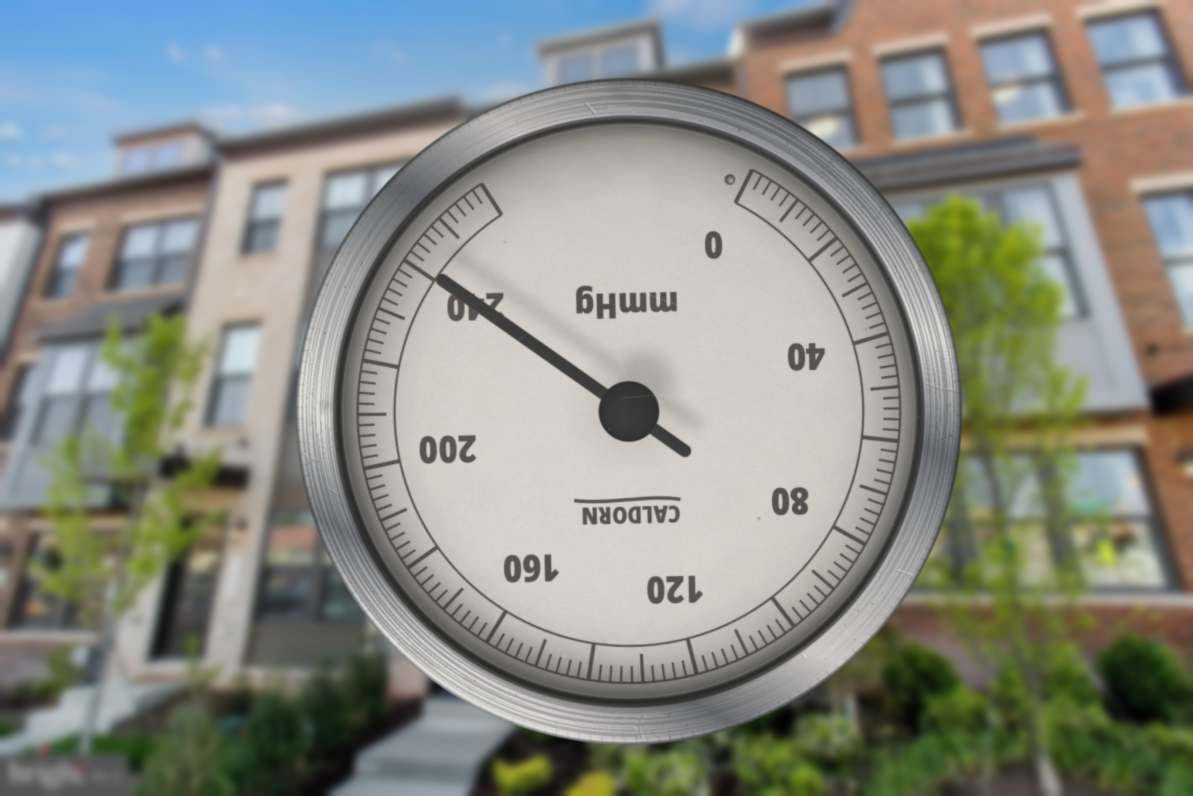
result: 241 mmHg
